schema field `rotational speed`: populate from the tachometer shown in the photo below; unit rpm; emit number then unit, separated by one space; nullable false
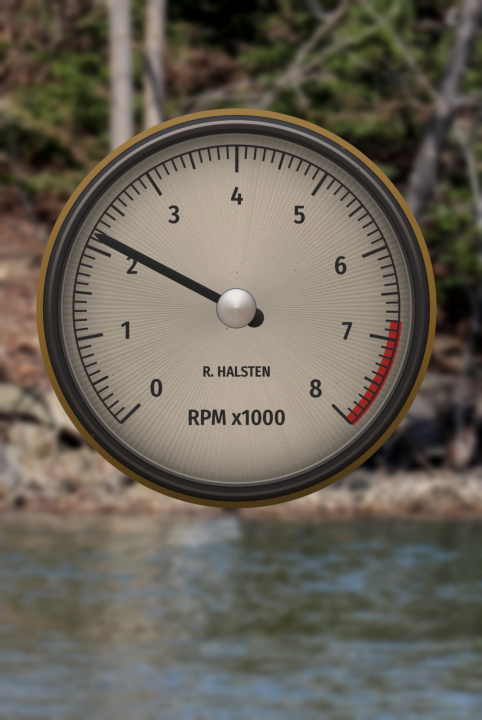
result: 2150 rpm
